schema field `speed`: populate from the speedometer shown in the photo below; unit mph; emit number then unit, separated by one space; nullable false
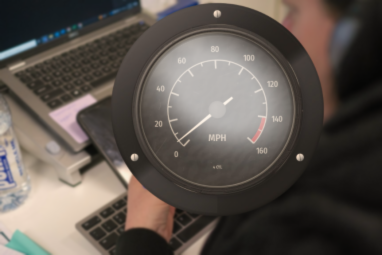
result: 5 mph
